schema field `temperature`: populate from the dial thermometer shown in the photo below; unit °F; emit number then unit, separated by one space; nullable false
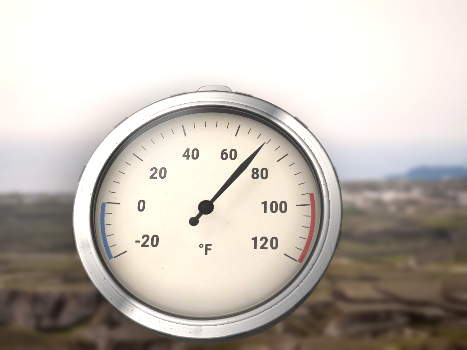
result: 72 °F
